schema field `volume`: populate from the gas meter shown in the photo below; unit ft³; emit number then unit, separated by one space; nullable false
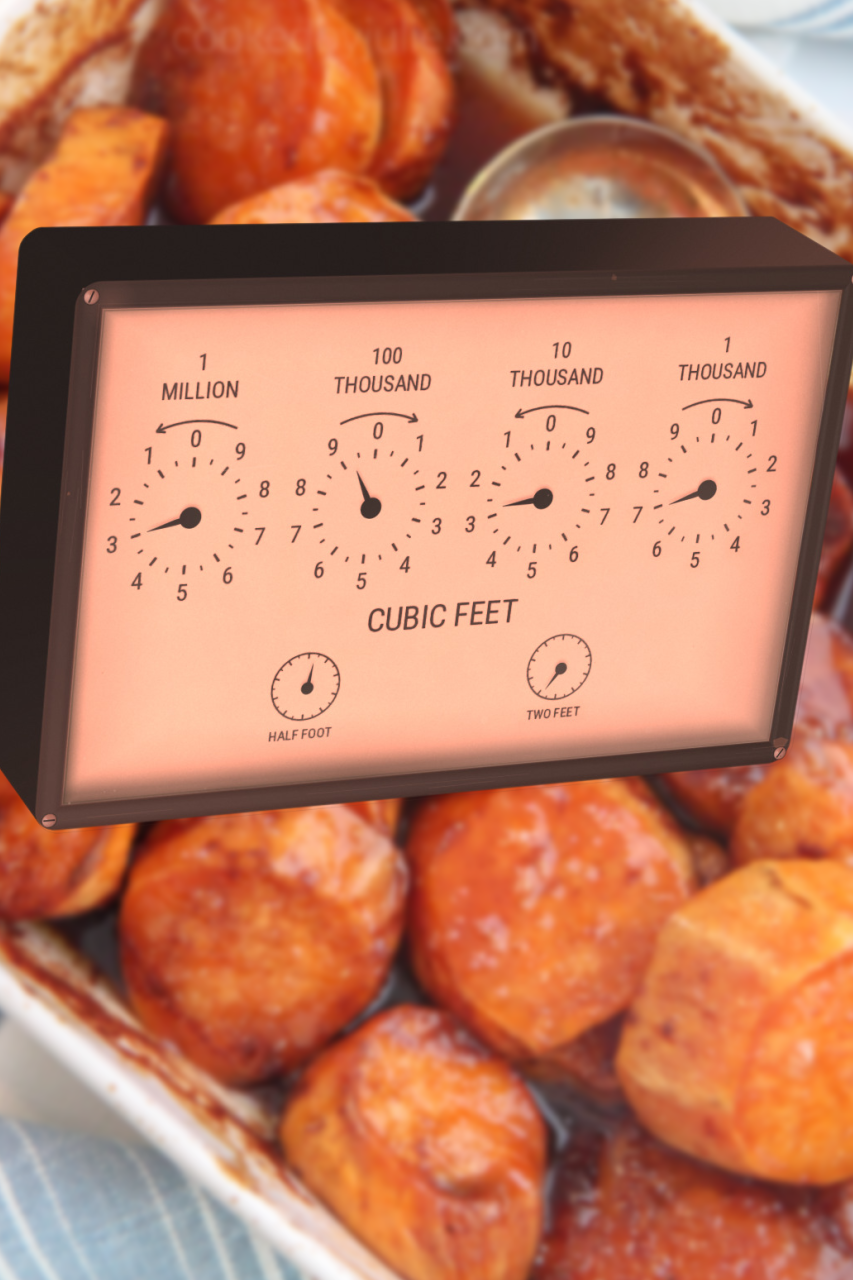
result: 292700 ft³
